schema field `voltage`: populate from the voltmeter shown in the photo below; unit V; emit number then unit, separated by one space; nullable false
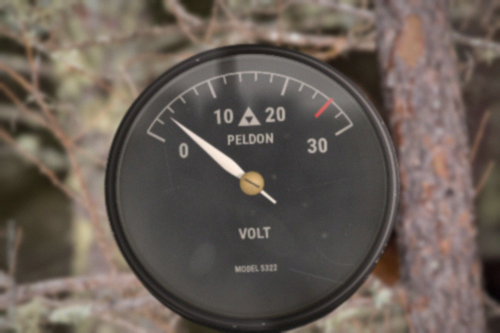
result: 3 V
